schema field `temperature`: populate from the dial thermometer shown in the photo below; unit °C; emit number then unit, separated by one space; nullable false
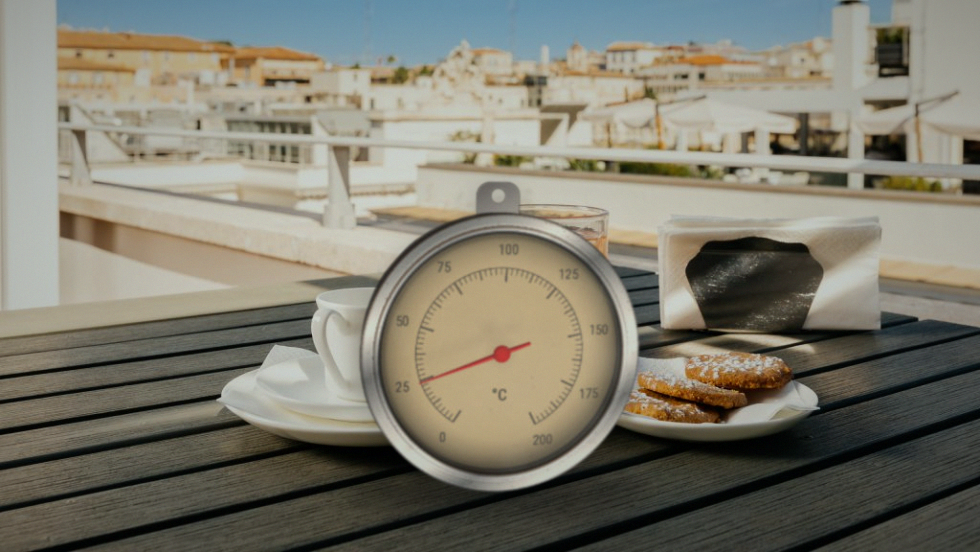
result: 25 °C
